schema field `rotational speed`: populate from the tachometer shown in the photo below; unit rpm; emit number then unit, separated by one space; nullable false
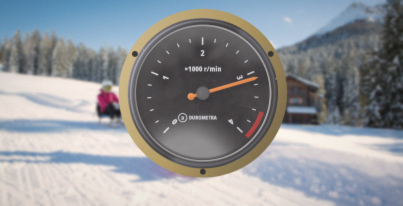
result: 3100 rpm
